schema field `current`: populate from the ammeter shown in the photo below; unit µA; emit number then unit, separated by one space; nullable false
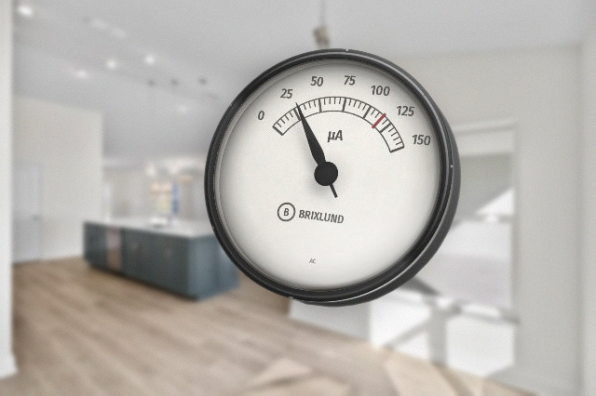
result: 30 µA
